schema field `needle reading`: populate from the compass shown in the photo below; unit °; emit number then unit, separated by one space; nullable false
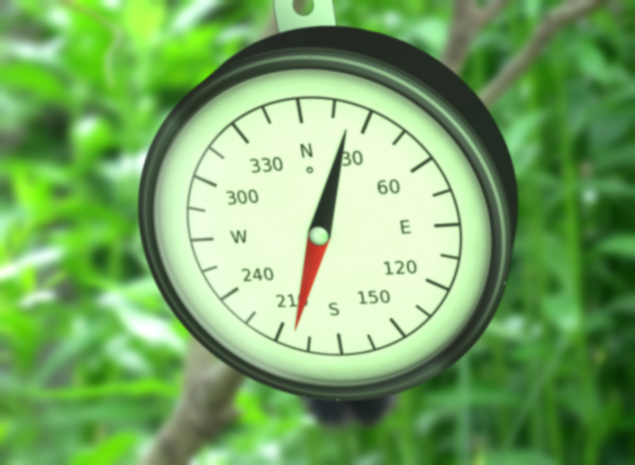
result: 202.5 °
